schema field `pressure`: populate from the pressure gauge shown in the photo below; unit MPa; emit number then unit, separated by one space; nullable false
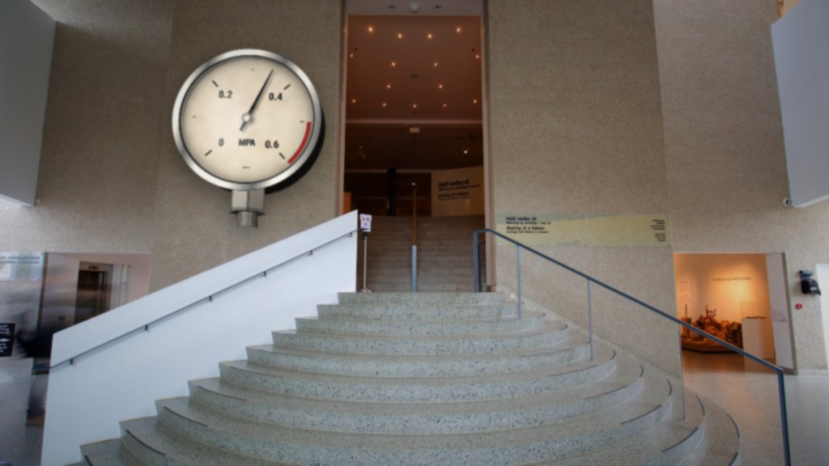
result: 0.35 MPa
